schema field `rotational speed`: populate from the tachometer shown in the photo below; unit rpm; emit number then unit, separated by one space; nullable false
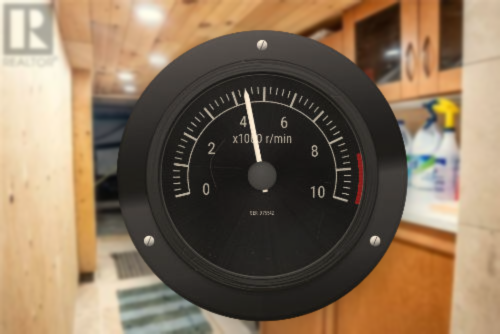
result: 4400 rpm
